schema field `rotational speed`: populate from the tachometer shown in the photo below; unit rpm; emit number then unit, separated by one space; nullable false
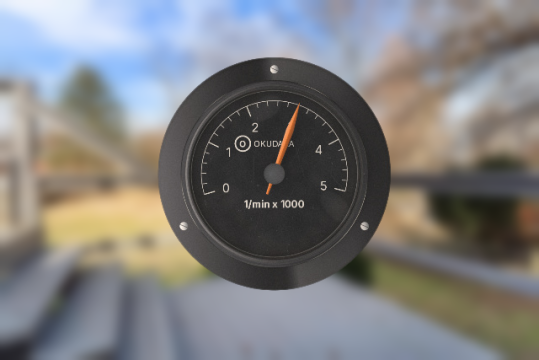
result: 3000 rpm
